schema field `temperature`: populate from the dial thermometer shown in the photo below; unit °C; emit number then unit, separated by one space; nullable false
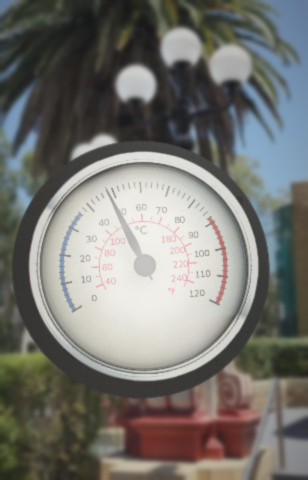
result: 48 °C
